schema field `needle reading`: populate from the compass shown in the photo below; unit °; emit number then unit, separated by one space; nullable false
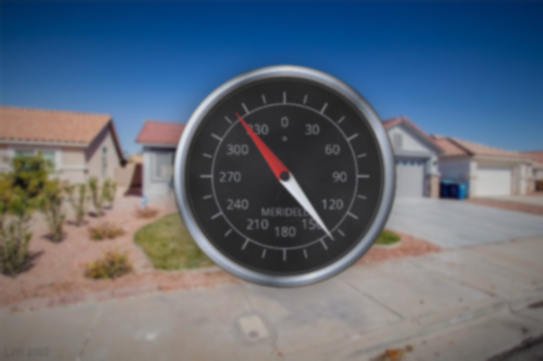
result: 322.5 °
